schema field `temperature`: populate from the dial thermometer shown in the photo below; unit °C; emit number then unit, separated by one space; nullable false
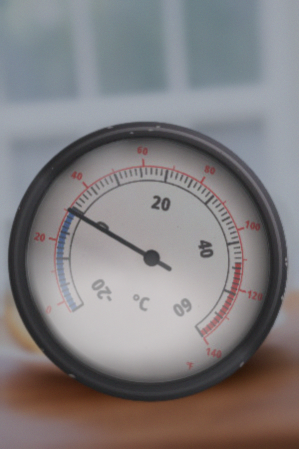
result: -1 °C
